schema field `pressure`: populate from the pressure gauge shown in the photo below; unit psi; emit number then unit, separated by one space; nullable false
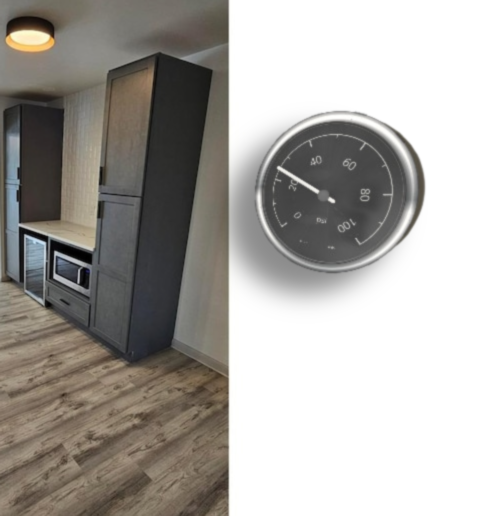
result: 25 psi
